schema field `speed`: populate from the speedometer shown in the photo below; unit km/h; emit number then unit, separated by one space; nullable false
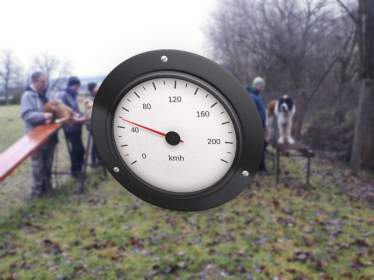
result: 50 km/h
